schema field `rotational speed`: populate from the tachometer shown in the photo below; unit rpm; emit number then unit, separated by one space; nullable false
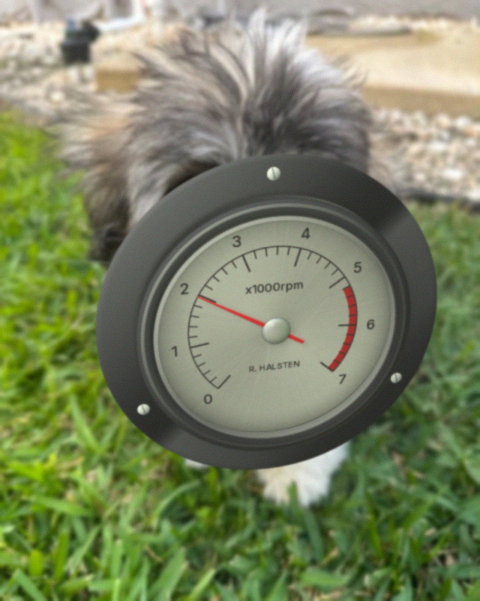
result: 2000 rpm
